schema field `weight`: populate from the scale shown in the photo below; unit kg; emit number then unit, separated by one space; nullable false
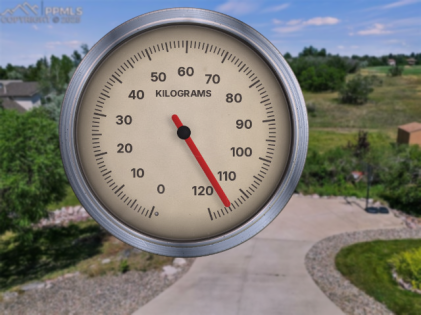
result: 115 kg
